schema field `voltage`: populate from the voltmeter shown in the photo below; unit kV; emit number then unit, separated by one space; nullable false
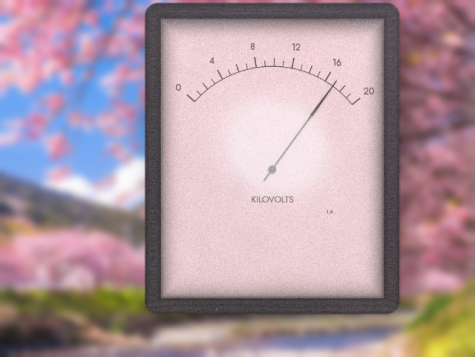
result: 17 kV
